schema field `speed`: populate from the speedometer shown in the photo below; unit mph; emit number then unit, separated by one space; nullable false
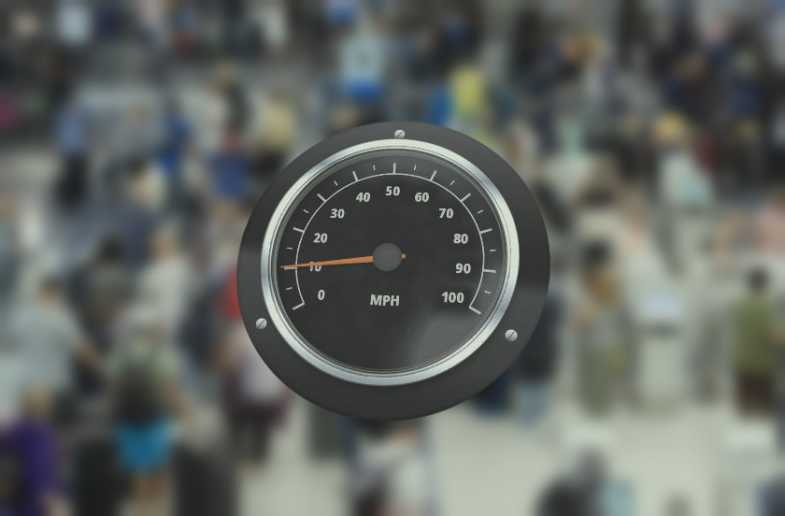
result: 10 mph
